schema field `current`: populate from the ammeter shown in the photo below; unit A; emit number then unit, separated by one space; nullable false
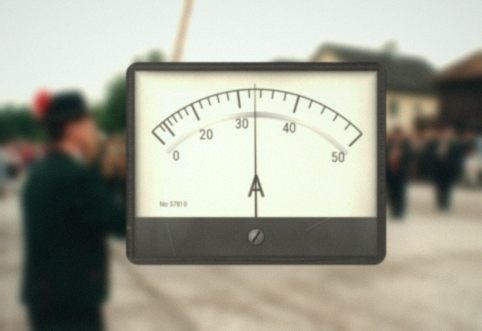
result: 33 A
